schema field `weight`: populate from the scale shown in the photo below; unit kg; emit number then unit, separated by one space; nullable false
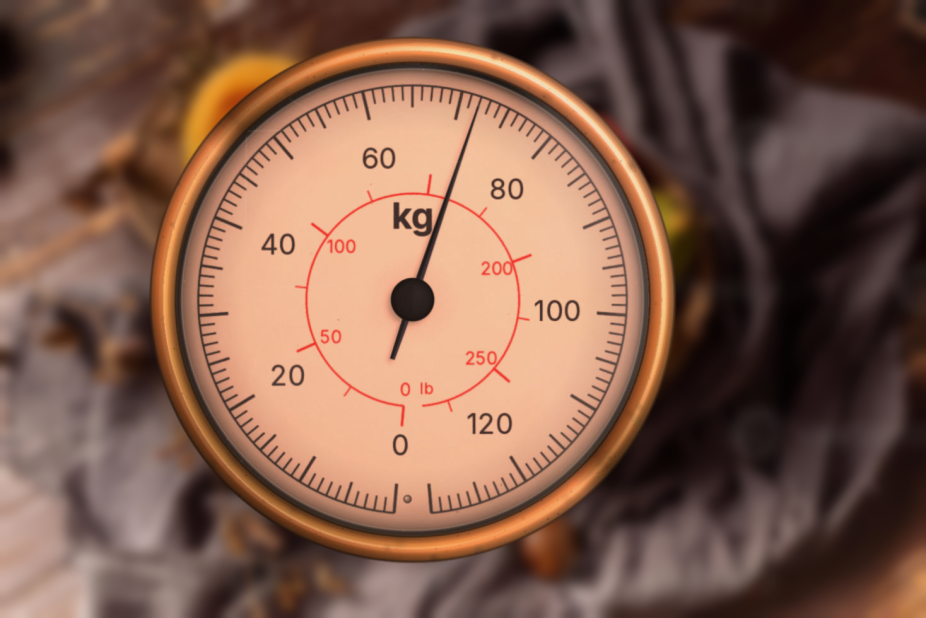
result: 72 kg
